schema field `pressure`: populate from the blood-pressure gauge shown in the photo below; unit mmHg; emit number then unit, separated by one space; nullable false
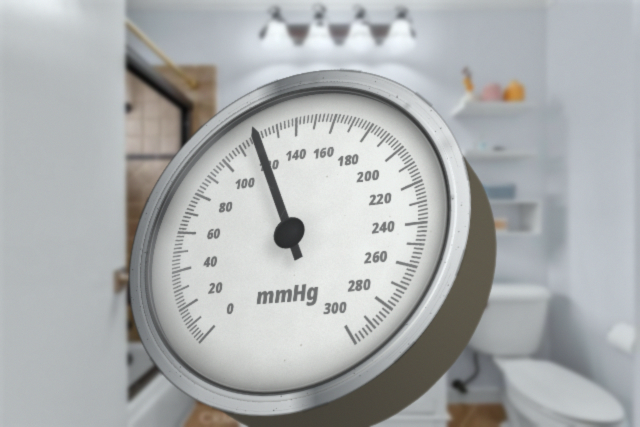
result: 120 mmHg
